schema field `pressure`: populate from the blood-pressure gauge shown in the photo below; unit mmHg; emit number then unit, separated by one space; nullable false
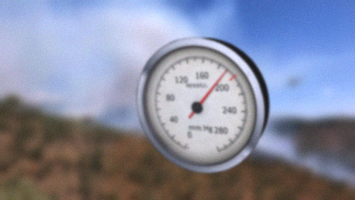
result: 190 mmHg
